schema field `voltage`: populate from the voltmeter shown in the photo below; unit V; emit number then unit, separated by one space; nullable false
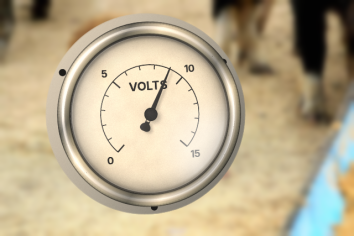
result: 9 V
